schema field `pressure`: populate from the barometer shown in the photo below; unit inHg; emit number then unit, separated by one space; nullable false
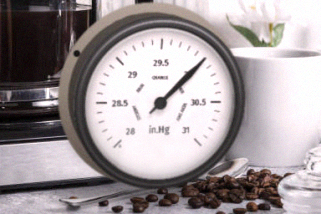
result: 30 inHg
